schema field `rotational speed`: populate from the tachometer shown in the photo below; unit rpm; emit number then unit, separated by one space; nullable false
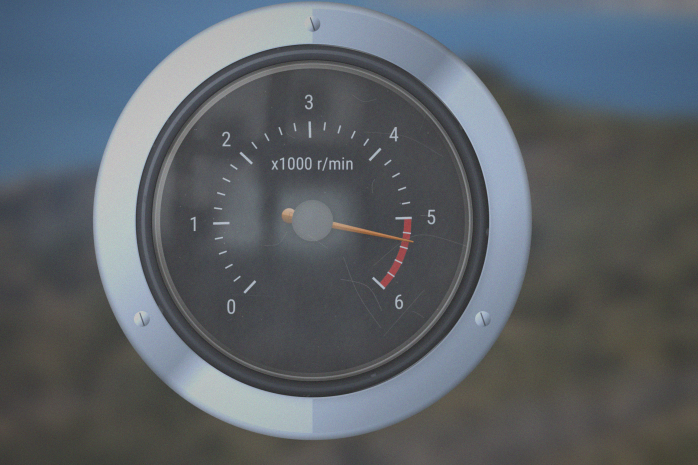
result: 5300 rpm
